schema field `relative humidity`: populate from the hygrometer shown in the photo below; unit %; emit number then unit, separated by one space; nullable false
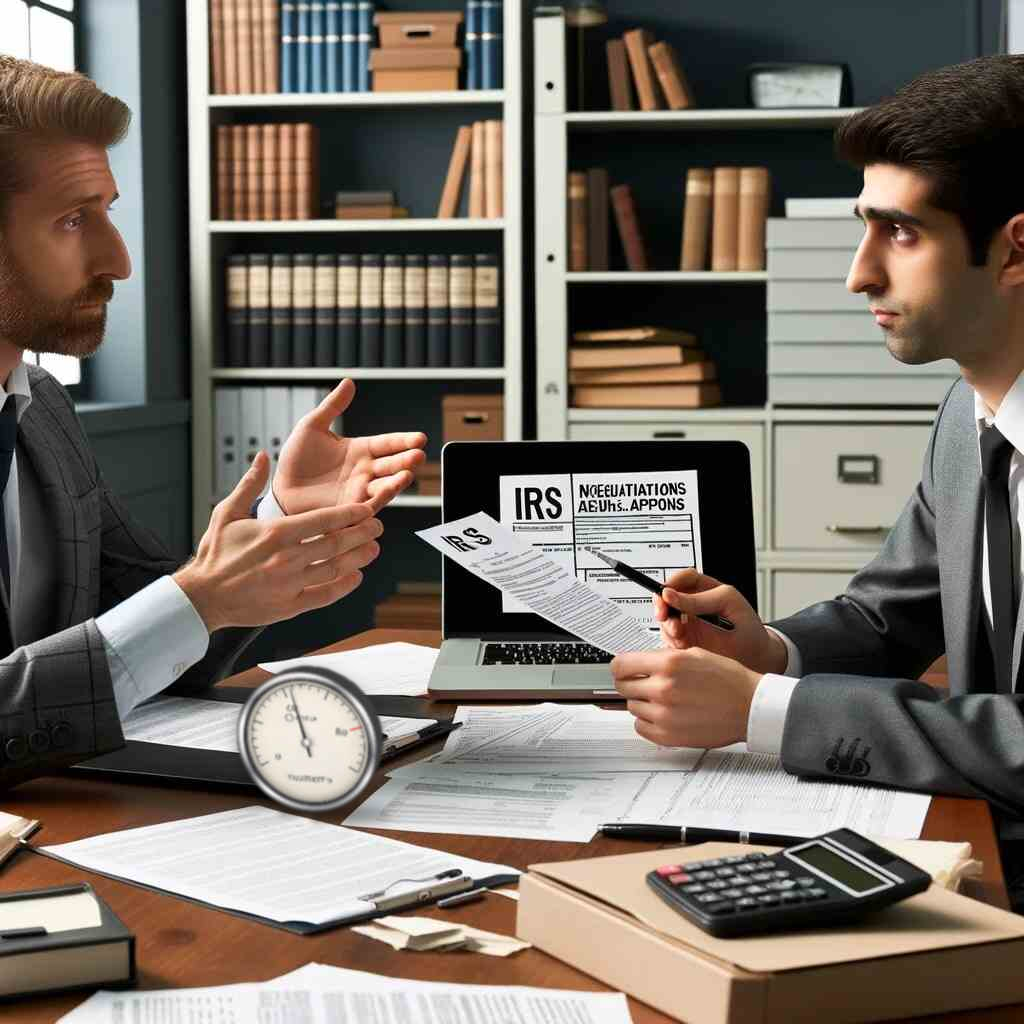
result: 44 %
